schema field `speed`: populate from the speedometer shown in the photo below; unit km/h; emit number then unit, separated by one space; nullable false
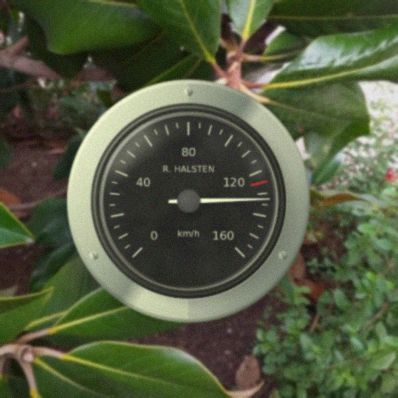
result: 132.5 km/h
